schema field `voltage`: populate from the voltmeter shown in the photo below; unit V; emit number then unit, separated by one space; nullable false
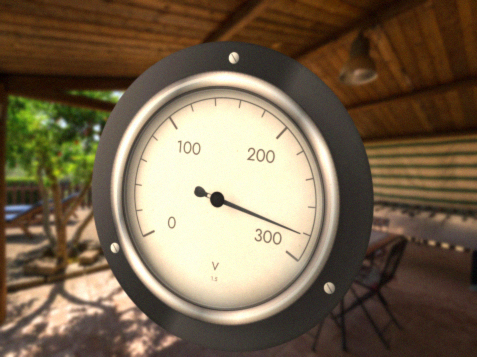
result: 280 V
